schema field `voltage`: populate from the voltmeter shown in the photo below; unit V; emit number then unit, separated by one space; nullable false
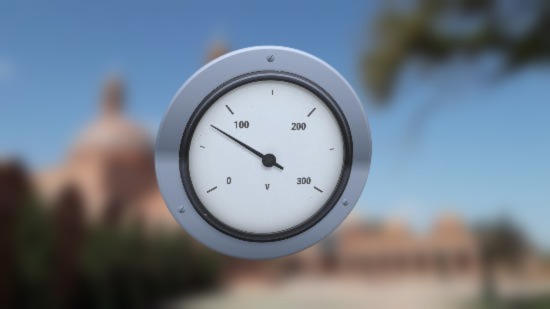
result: 75 V
